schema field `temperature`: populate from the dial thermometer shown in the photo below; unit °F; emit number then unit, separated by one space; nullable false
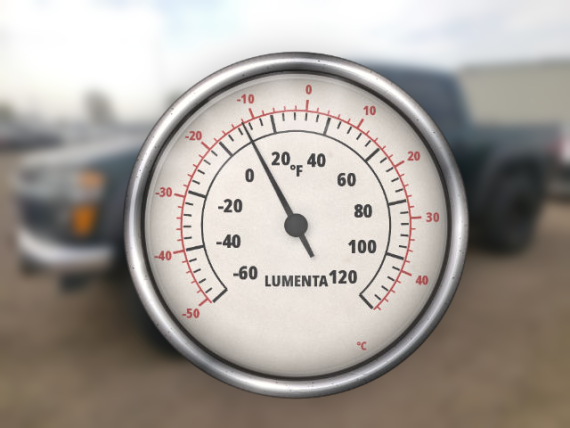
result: 10 °F
